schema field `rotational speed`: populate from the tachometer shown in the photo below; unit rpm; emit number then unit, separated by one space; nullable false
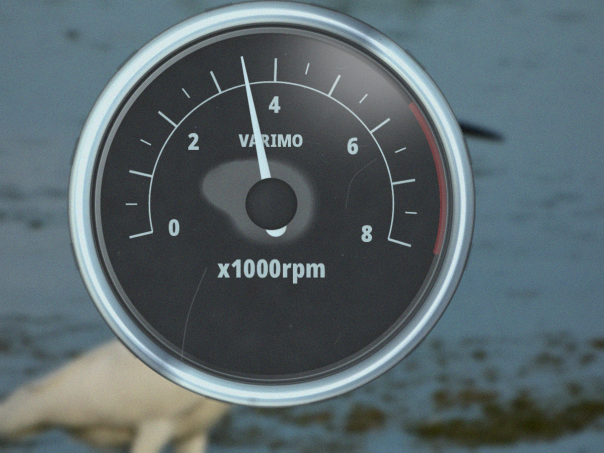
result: 3500 rpm
